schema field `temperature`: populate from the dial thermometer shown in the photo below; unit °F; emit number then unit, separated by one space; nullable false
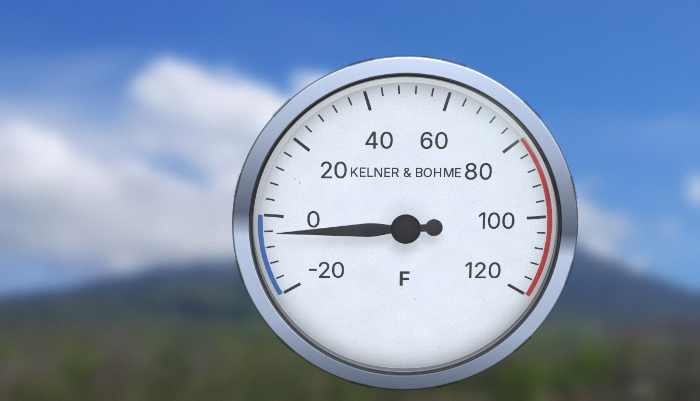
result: -4 °F
